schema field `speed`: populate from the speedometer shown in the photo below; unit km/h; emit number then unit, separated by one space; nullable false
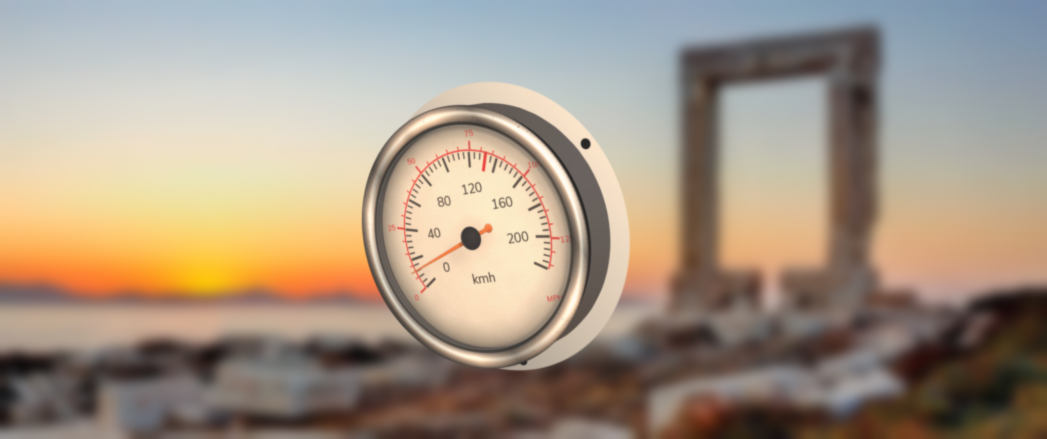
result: 12 km/h
